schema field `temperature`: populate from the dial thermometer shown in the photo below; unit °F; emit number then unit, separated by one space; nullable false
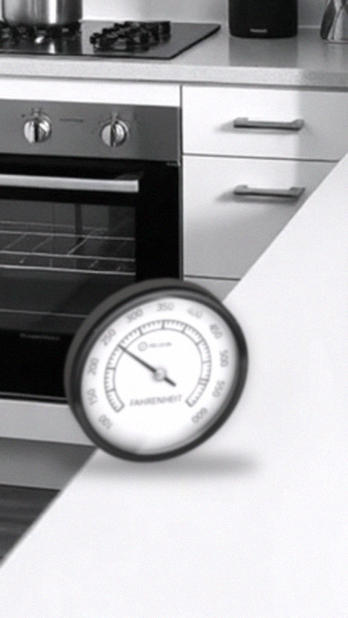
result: 250 °F
